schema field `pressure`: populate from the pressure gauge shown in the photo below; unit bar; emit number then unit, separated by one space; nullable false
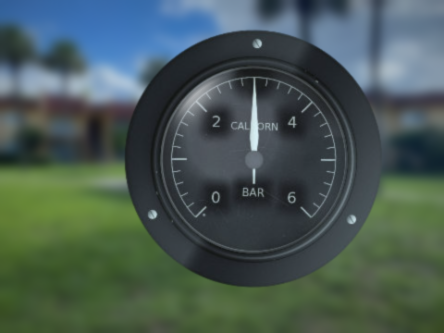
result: 3 bar
